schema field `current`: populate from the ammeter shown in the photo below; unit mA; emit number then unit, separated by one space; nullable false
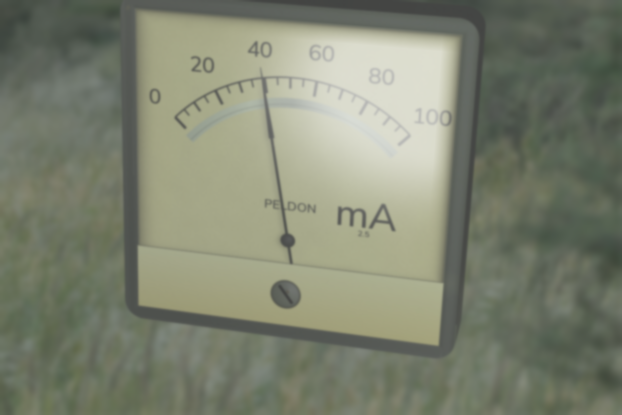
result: 40 mA
